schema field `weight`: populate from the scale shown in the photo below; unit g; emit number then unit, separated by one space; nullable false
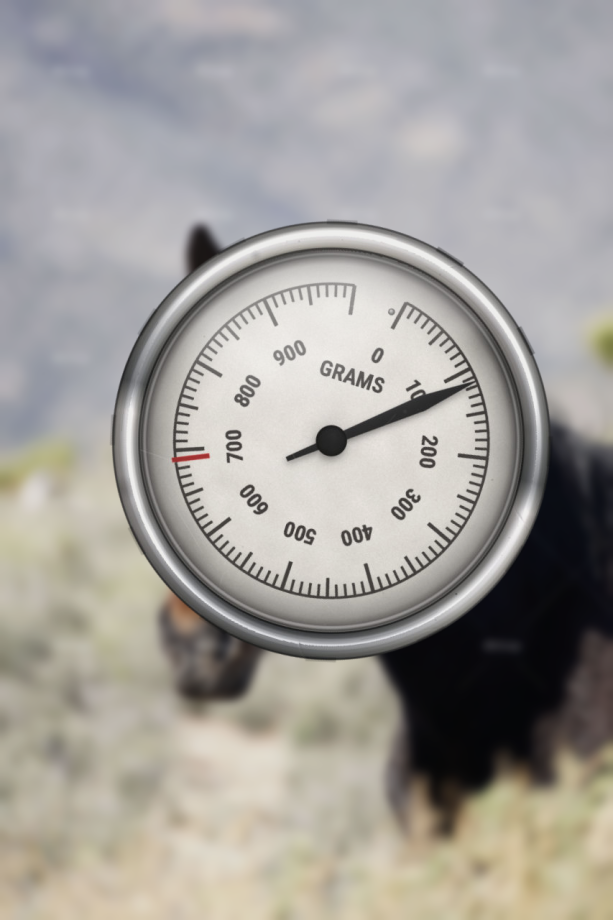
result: 115 g
